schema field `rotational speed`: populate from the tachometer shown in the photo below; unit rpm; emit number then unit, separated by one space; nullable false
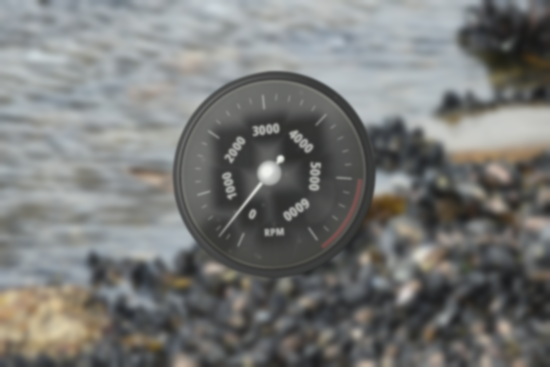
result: 300 rpm
